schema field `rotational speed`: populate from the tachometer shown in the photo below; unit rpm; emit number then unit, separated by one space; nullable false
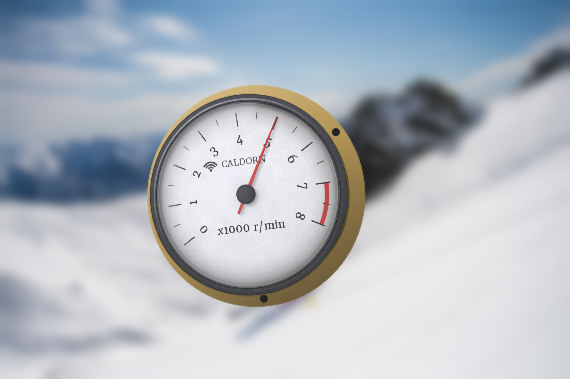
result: 5000 rpm
